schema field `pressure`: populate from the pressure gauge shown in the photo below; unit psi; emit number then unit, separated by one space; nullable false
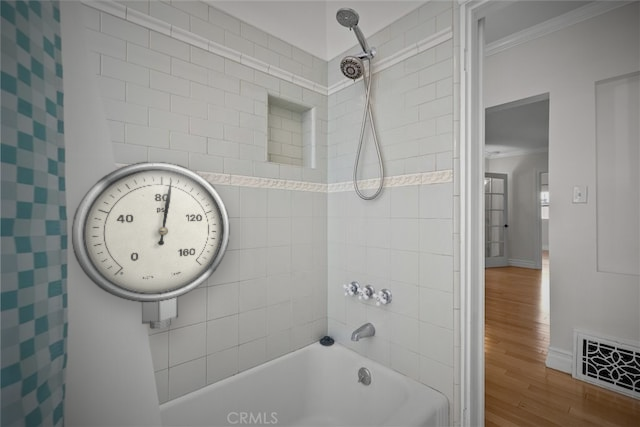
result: 85 psi
